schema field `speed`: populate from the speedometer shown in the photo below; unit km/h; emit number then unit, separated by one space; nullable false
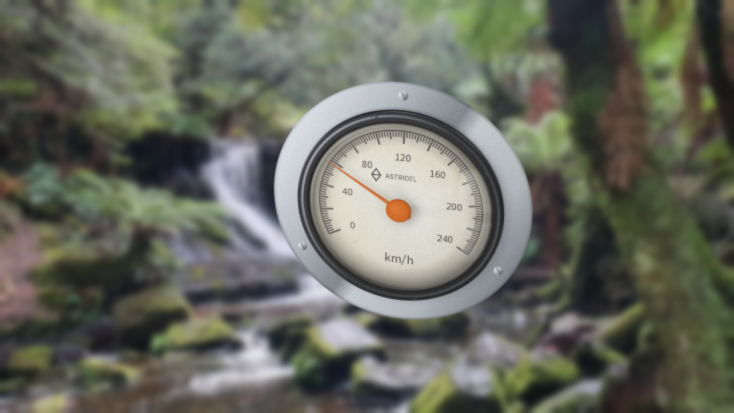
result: 60 km/h
